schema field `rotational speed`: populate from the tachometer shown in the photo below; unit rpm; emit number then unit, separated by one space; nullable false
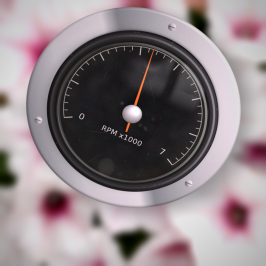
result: 3300 rpm
